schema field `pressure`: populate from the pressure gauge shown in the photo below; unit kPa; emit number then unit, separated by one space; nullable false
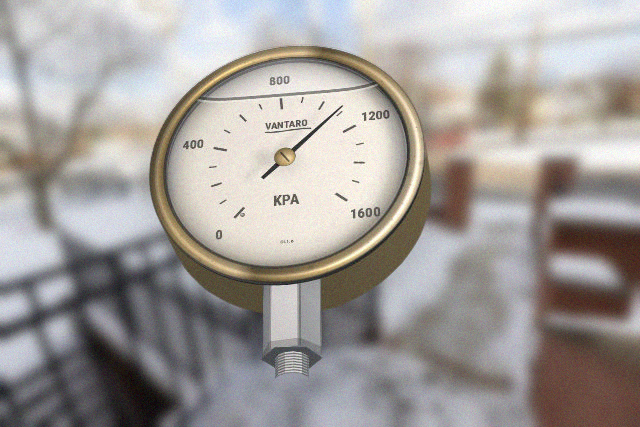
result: 1100 kPa
